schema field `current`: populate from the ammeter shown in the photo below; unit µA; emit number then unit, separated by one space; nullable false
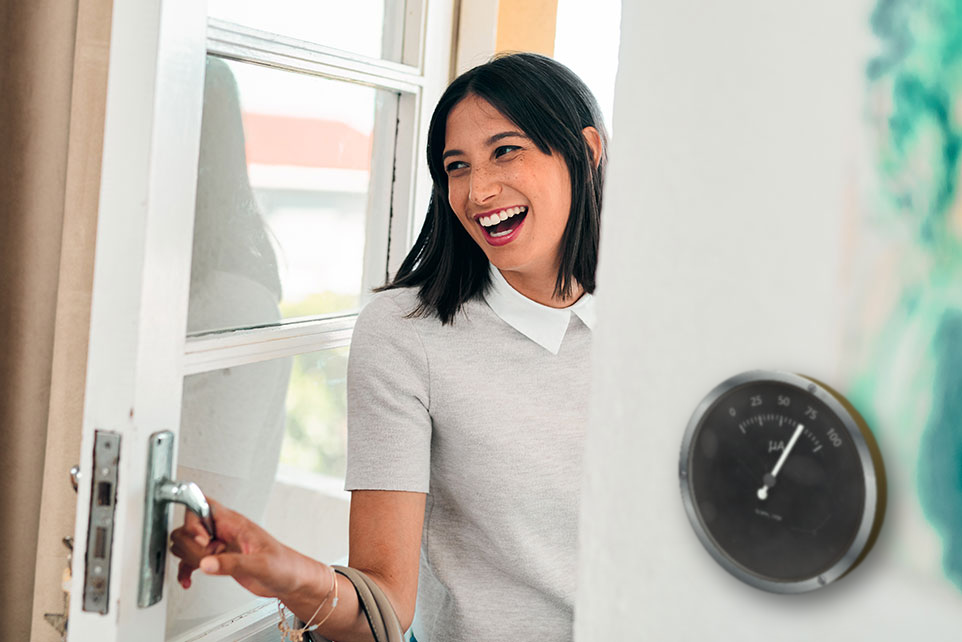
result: 75 µA
